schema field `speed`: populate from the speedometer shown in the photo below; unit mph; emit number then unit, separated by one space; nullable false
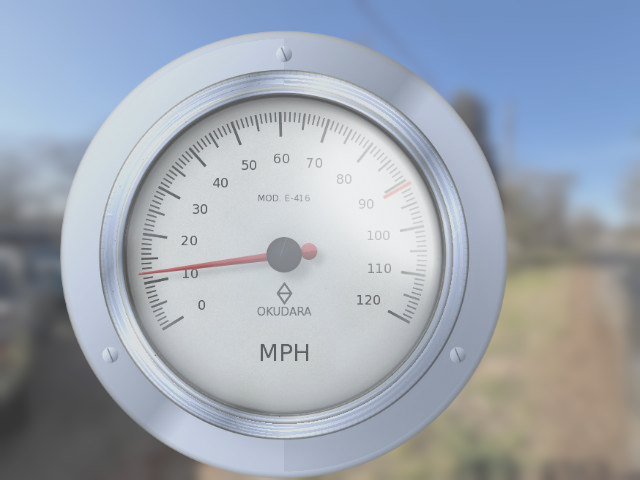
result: 12 mph
